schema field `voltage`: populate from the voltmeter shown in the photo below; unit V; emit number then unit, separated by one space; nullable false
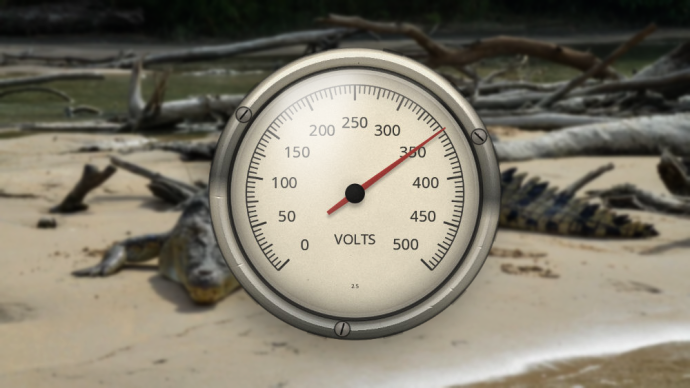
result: 350 V
